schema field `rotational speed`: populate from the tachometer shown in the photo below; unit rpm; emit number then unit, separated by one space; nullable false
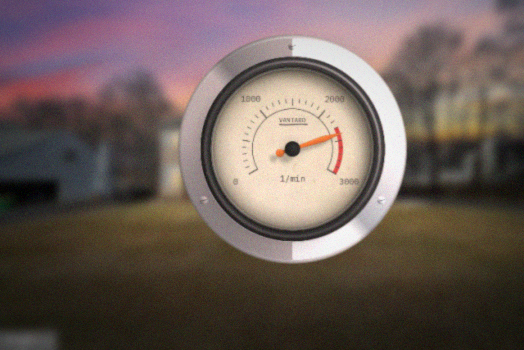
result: 2400 rpm
